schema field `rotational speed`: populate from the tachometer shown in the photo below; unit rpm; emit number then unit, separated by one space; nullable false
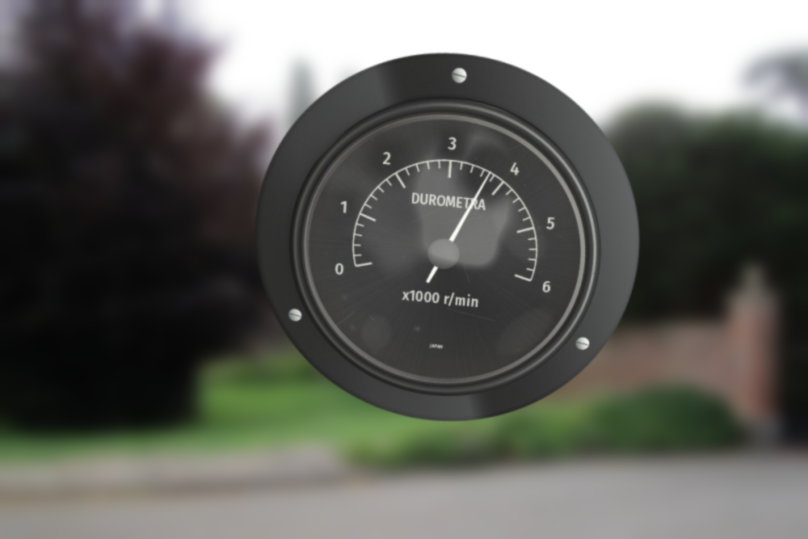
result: 3700 rpm
